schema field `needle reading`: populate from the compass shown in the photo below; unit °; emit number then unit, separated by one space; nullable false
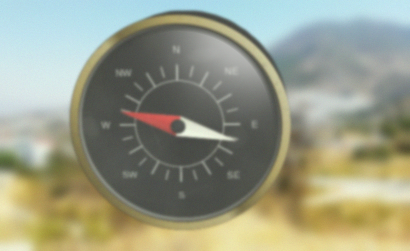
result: 285 °
